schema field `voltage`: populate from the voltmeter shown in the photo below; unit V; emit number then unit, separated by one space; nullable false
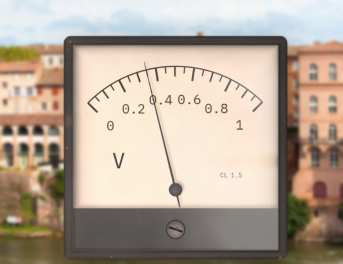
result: 0.35 V
